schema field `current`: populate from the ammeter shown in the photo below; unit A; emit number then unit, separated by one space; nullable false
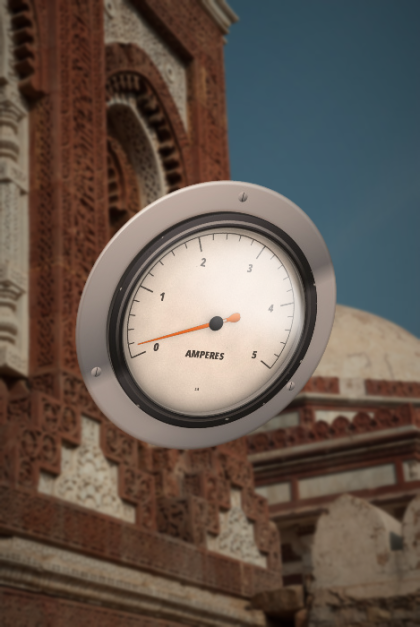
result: 0.2 A
